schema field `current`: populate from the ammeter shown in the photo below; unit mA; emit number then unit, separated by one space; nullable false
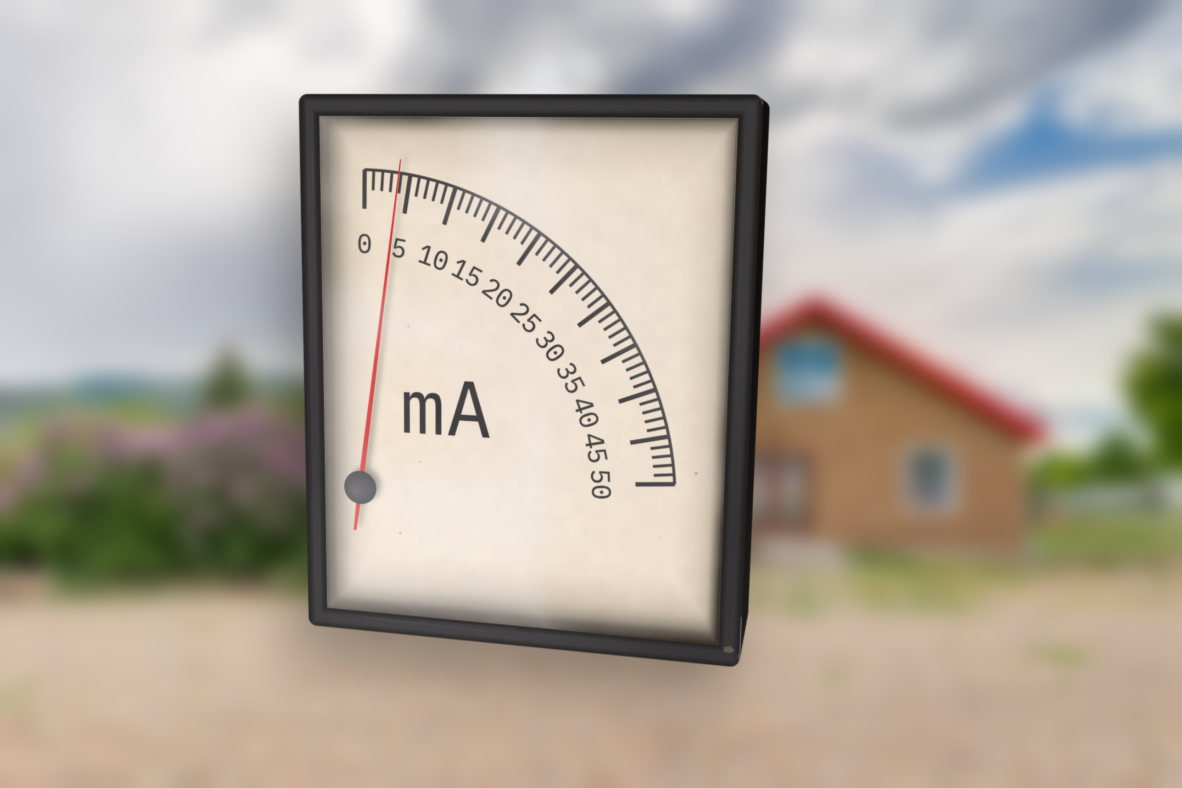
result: 4 mA
